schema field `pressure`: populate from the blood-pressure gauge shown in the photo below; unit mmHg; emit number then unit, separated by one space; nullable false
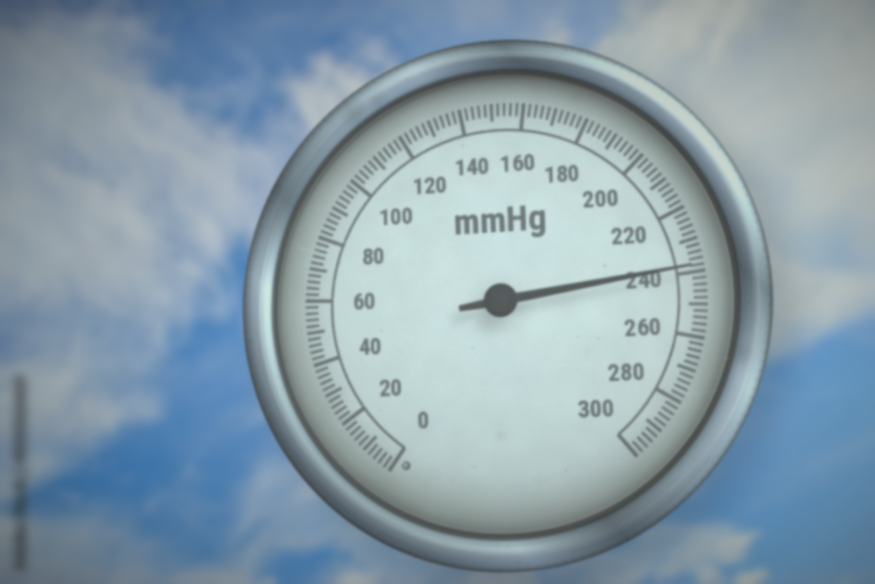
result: 238 mmHg
